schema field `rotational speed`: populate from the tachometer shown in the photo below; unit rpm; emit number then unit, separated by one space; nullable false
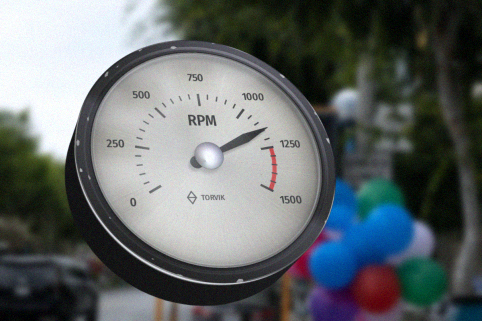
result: 1150 rpm
